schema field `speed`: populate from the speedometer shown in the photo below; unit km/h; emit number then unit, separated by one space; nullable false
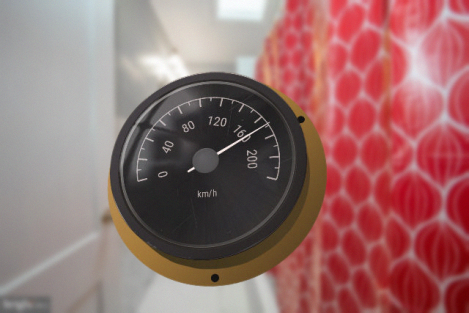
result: 170 km/h
